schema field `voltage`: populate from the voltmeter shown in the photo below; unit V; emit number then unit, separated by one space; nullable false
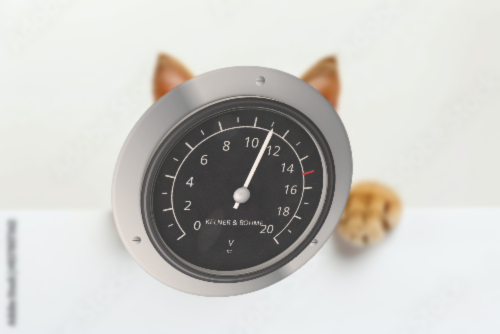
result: 11 V
